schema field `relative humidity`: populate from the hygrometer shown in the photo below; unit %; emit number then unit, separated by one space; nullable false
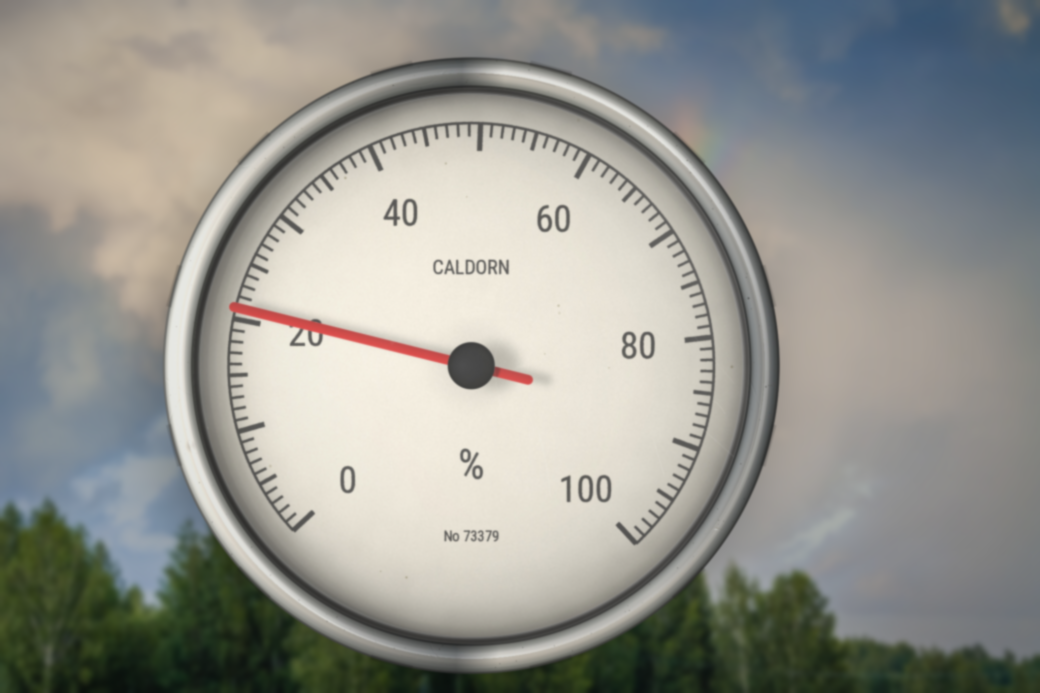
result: 21 %
